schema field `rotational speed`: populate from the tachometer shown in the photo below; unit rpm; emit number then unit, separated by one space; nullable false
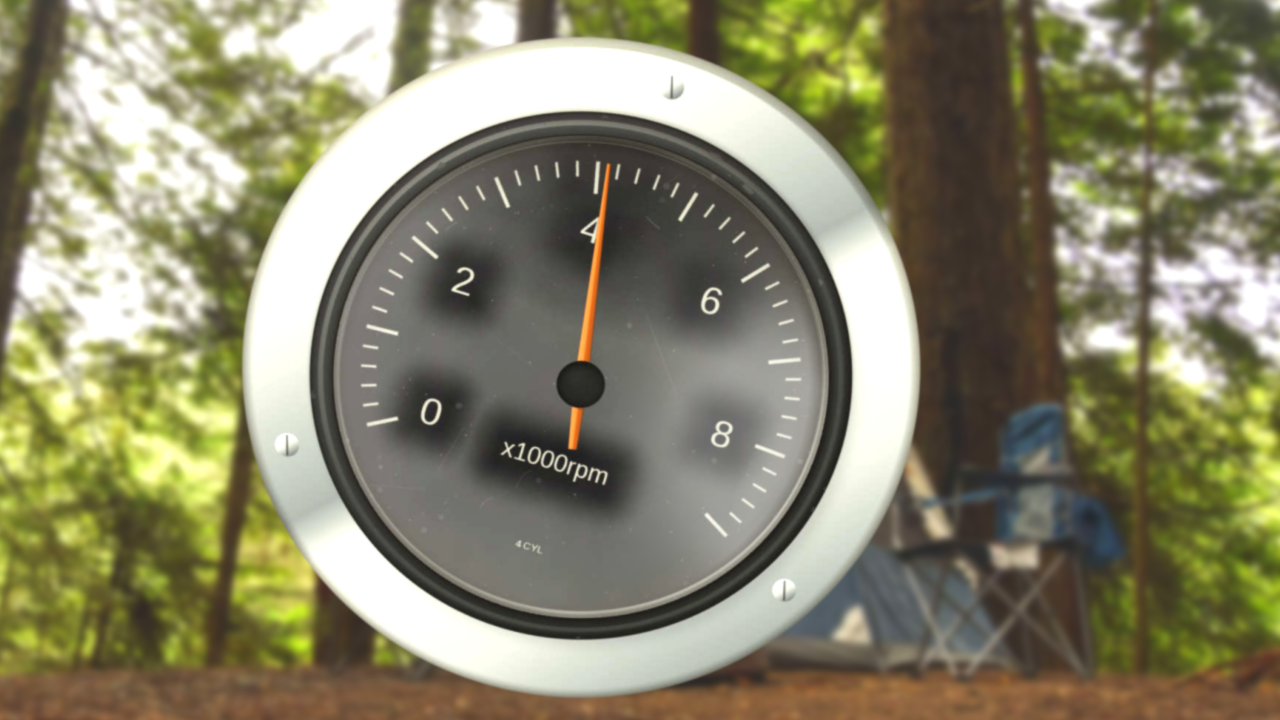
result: 4100 rpm
